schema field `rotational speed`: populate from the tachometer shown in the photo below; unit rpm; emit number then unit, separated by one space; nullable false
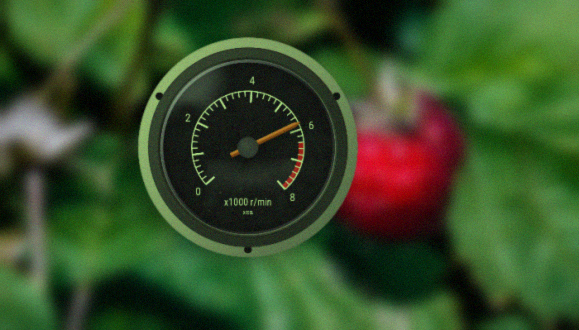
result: 5800 rpm
